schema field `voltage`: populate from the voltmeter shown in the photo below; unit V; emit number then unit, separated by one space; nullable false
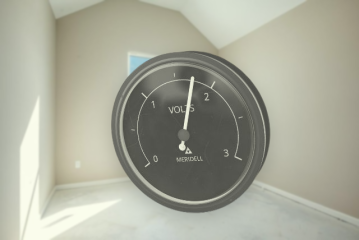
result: 1.75 V
